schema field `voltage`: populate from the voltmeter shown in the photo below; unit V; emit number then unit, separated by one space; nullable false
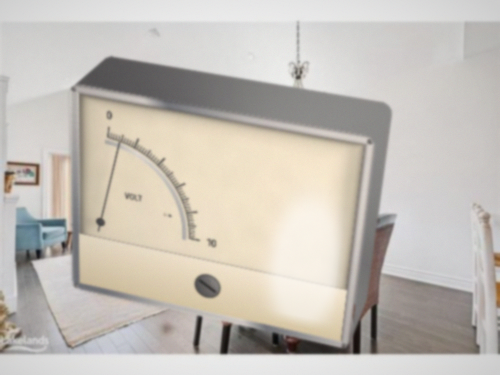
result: 1 V
